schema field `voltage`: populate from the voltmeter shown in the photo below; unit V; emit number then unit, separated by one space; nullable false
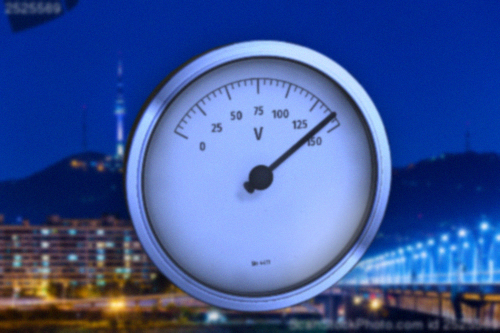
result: 140 V
